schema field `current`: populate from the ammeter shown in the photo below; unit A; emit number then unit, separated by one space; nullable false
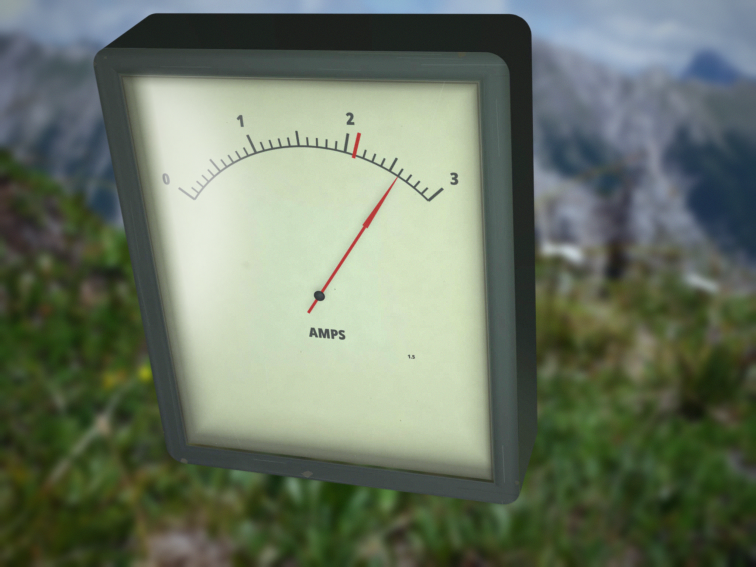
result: 2.6 A
